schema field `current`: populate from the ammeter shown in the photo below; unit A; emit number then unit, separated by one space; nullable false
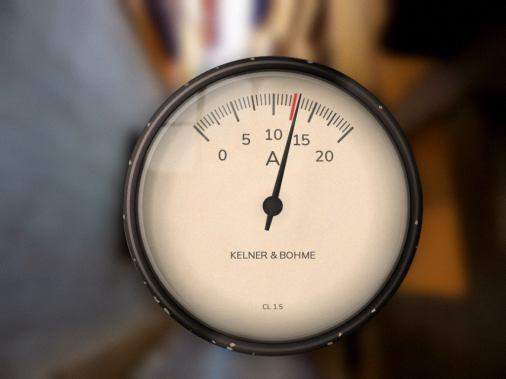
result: 13 A
